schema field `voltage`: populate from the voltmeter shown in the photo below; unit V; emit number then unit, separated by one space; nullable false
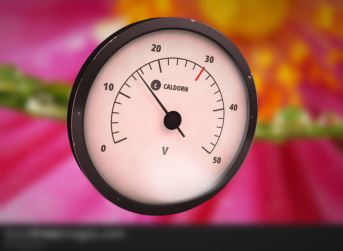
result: 15 V
